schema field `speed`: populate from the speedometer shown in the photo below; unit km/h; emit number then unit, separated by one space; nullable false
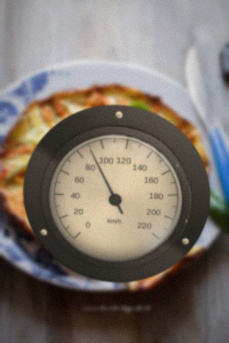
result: 90 km/h
